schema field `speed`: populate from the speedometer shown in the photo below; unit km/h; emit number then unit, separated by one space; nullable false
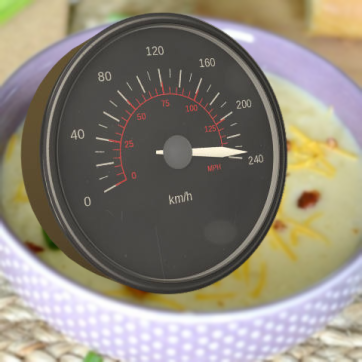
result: 235 km/h
